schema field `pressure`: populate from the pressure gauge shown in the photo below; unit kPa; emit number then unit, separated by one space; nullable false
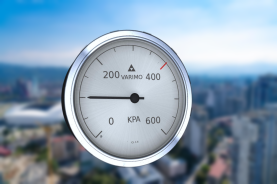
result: 100 kPa
